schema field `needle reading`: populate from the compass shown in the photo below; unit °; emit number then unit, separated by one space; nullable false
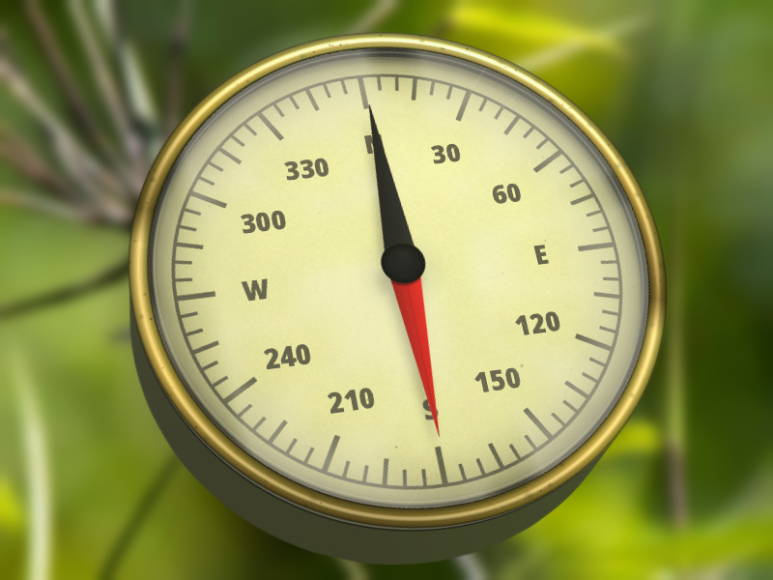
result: 180 °
